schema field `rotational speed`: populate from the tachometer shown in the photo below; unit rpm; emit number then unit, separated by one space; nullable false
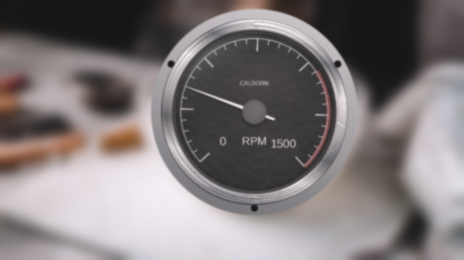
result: 350 rpm
